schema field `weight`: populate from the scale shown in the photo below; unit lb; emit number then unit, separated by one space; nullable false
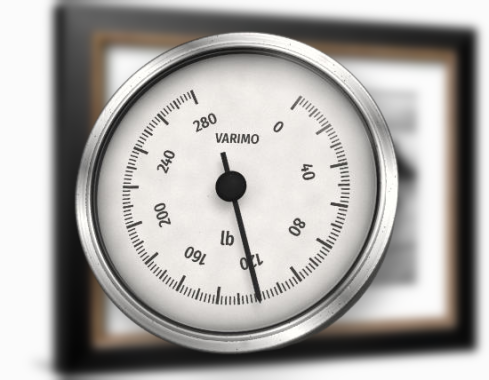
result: 120 lb
